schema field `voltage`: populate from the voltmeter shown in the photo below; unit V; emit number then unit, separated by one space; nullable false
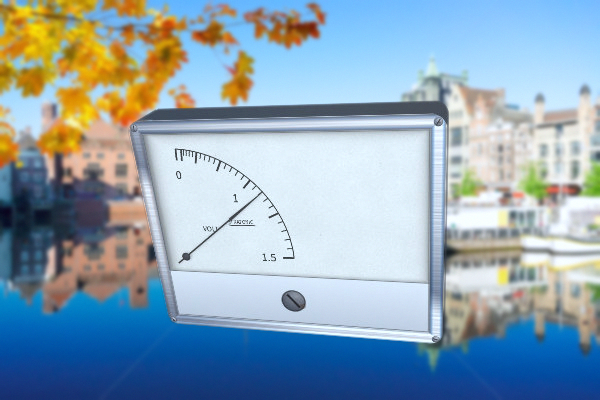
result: 1.1 V
